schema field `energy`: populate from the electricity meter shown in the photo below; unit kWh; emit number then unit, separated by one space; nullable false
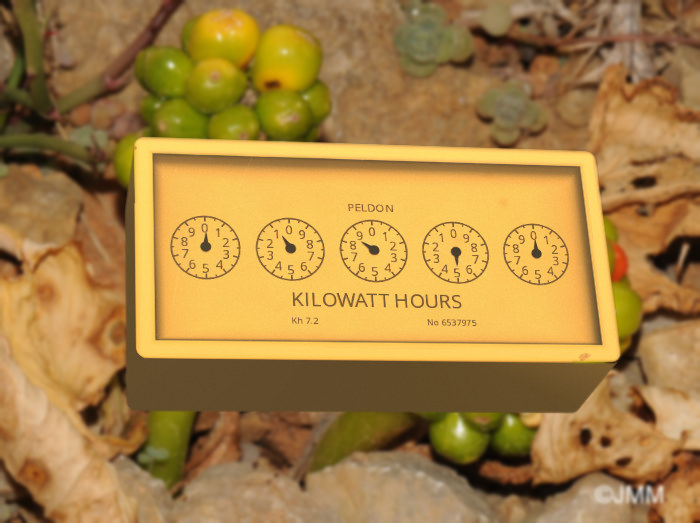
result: 850 kWh
